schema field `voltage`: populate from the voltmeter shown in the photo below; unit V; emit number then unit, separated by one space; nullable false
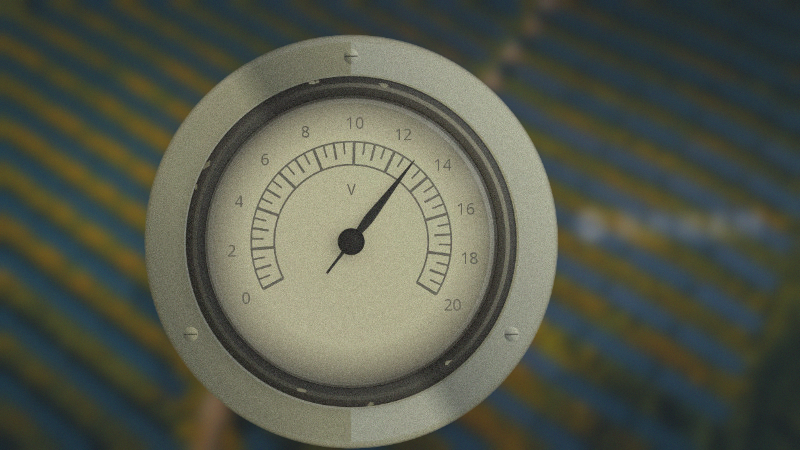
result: 13 V
